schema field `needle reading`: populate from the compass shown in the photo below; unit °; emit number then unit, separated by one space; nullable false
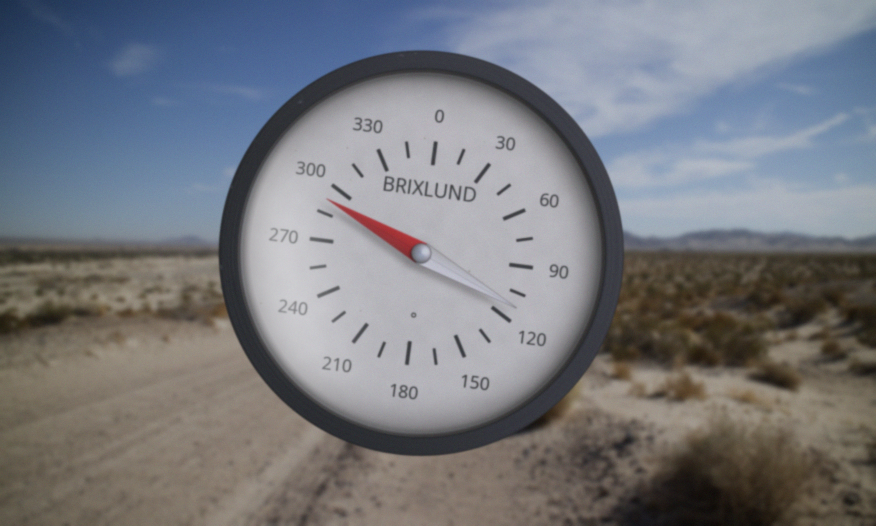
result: 292.5 °
